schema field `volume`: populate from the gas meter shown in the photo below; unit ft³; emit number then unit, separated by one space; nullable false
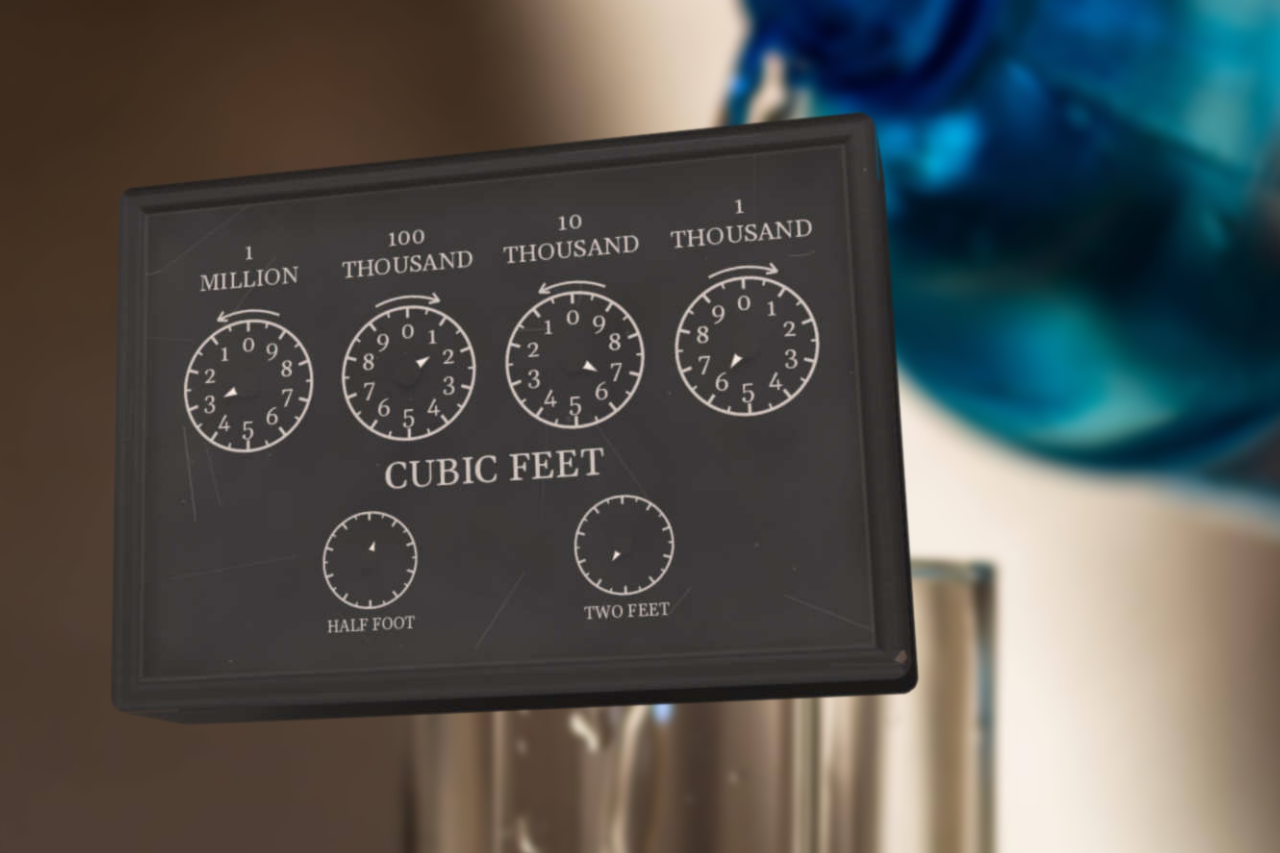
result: 316600 ft³
